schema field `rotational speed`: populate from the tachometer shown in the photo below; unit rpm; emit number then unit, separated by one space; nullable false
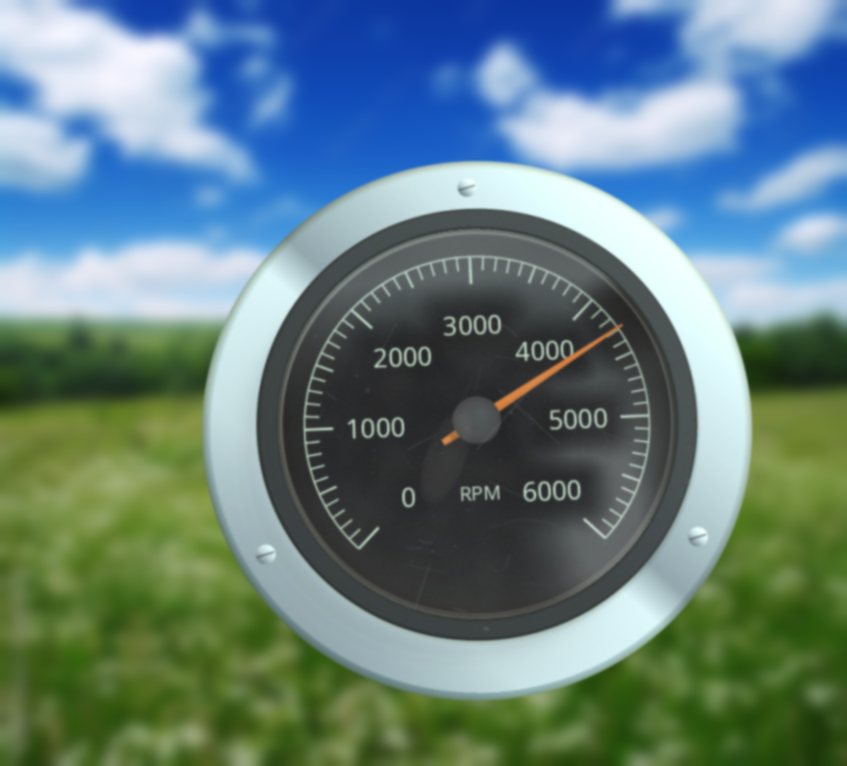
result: 4300 rpm
